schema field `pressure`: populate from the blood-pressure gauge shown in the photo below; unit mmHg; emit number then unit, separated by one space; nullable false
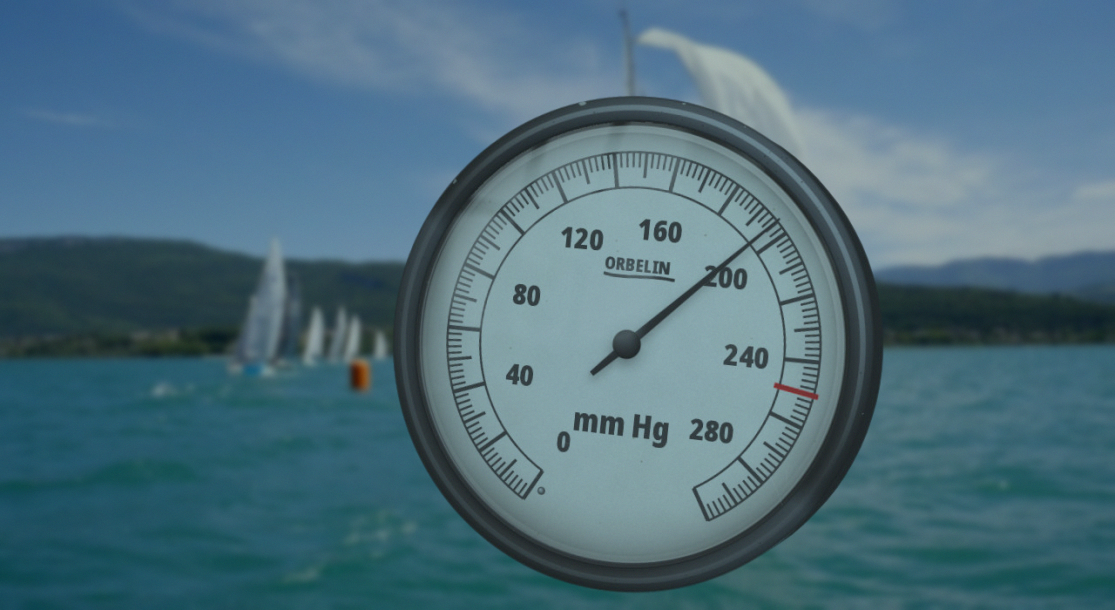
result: 196 mmHg
